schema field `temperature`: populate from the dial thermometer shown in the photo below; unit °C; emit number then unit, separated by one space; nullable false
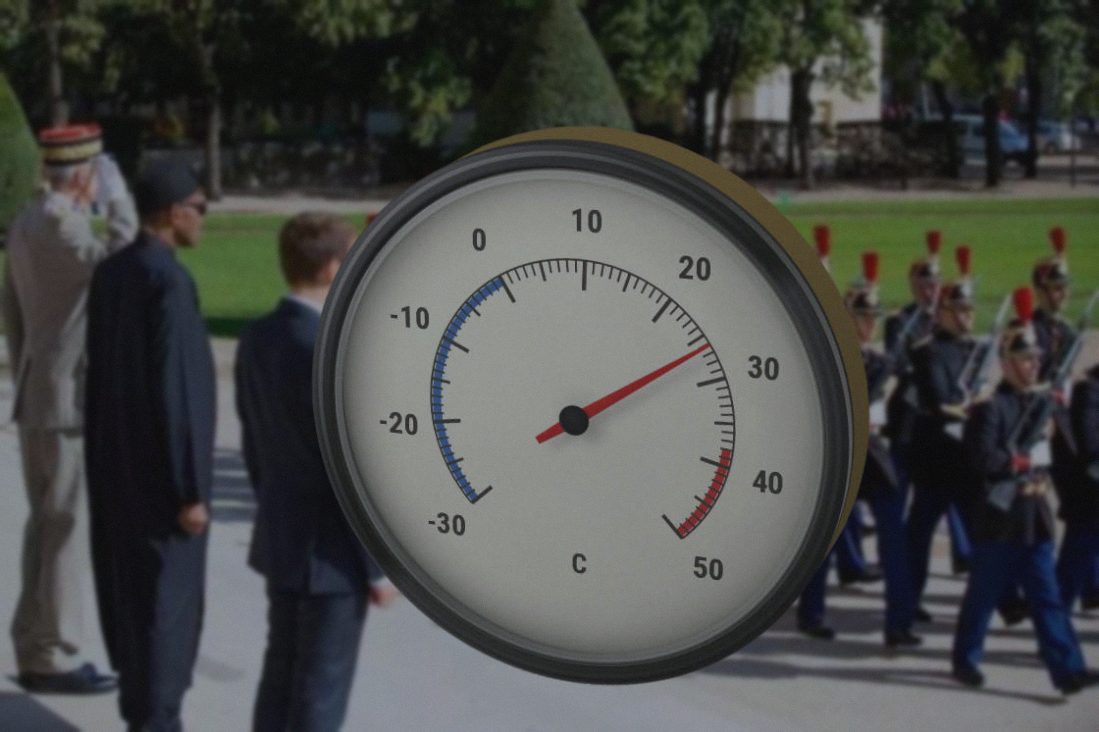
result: 26 °C
